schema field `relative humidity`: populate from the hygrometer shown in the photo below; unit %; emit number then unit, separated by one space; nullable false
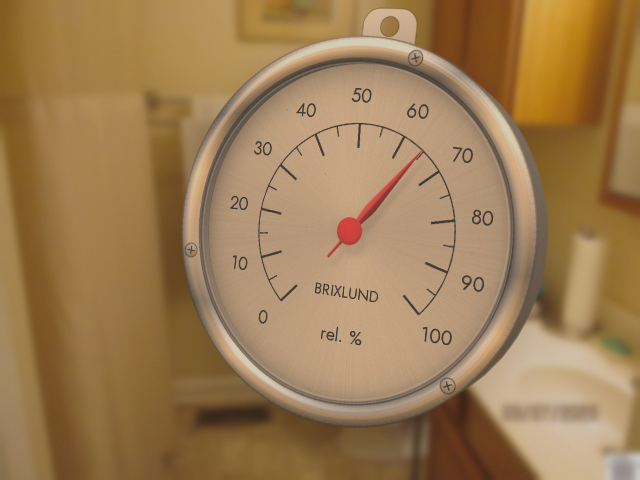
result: 65 %
